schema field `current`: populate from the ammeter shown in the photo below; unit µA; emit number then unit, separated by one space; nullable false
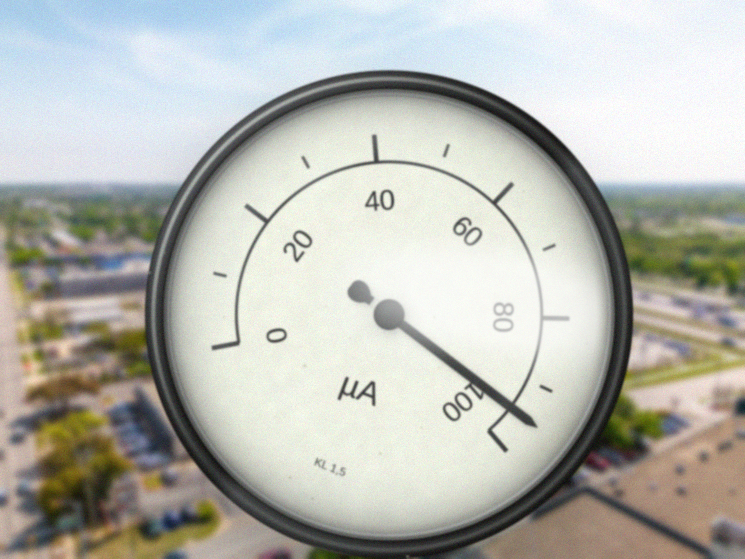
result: 95 µA
